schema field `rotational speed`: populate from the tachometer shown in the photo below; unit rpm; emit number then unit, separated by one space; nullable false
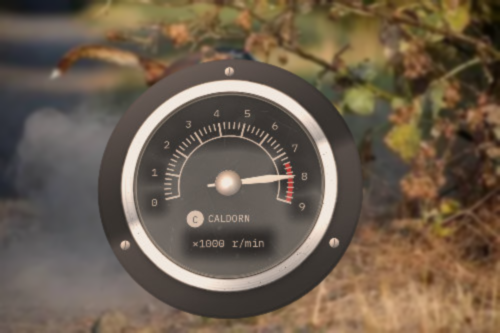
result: 8000 rpm
